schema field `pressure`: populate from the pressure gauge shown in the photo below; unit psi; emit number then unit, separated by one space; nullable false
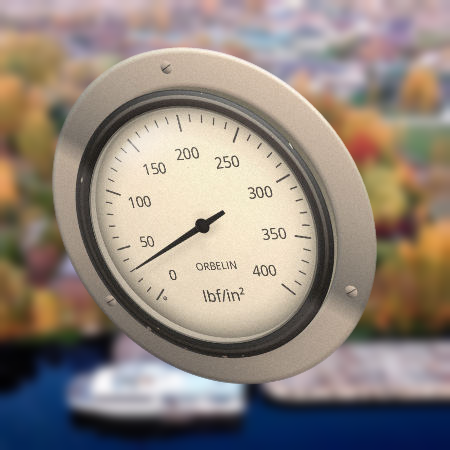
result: 30 psi
